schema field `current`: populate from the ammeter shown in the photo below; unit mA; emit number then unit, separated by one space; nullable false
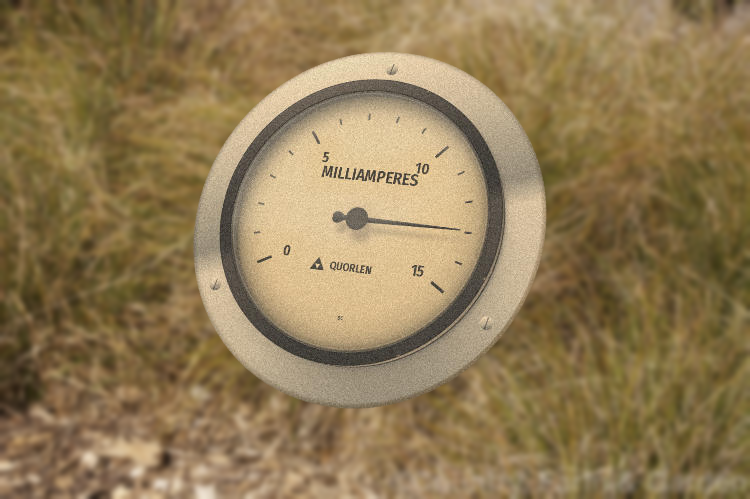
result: 13 mA
